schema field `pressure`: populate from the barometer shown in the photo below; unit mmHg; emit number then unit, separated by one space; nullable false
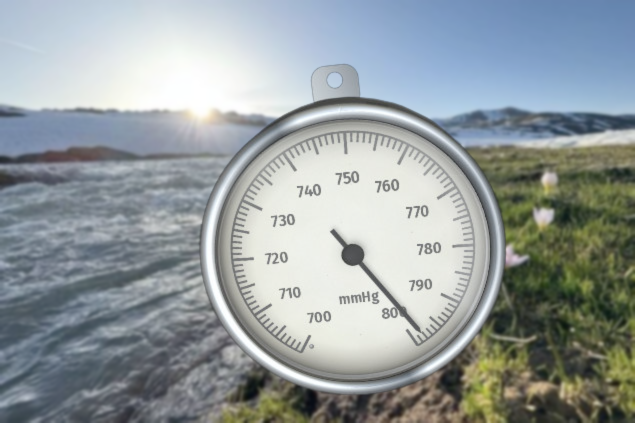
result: 798 mmHg
